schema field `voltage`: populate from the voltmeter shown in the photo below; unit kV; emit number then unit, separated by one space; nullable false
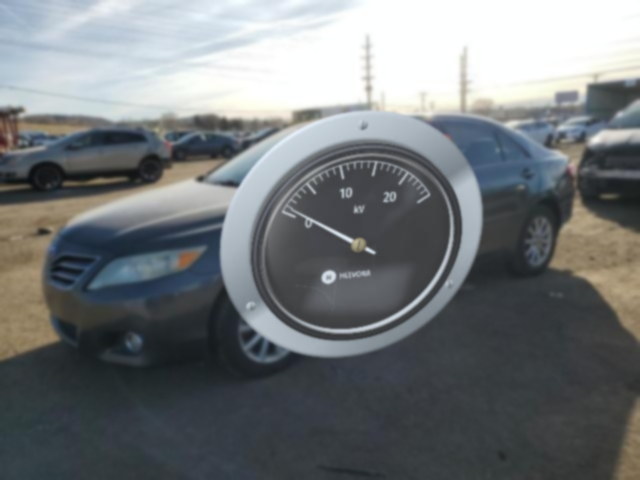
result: 1 kV
